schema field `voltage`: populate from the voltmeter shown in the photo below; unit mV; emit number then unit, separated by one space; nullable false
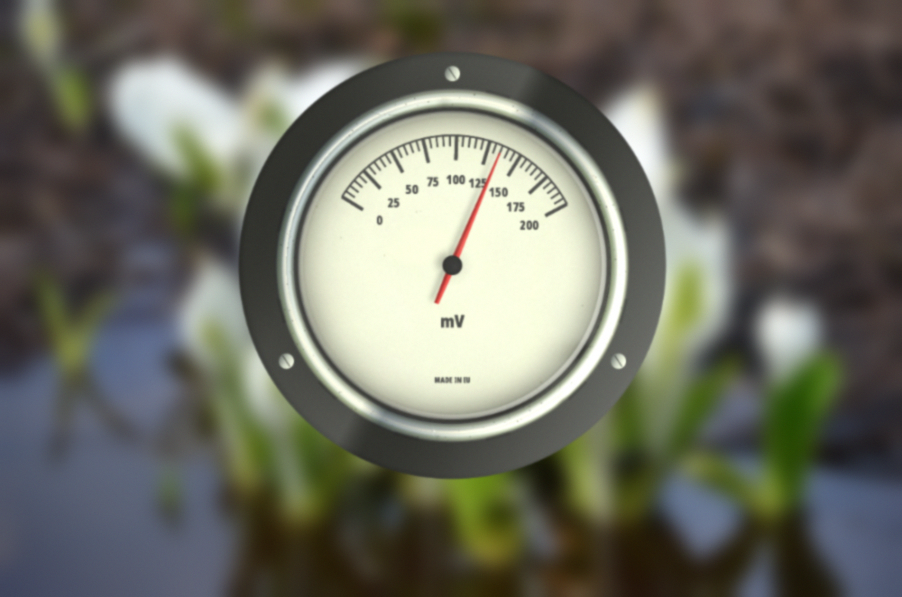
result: 135 mV
